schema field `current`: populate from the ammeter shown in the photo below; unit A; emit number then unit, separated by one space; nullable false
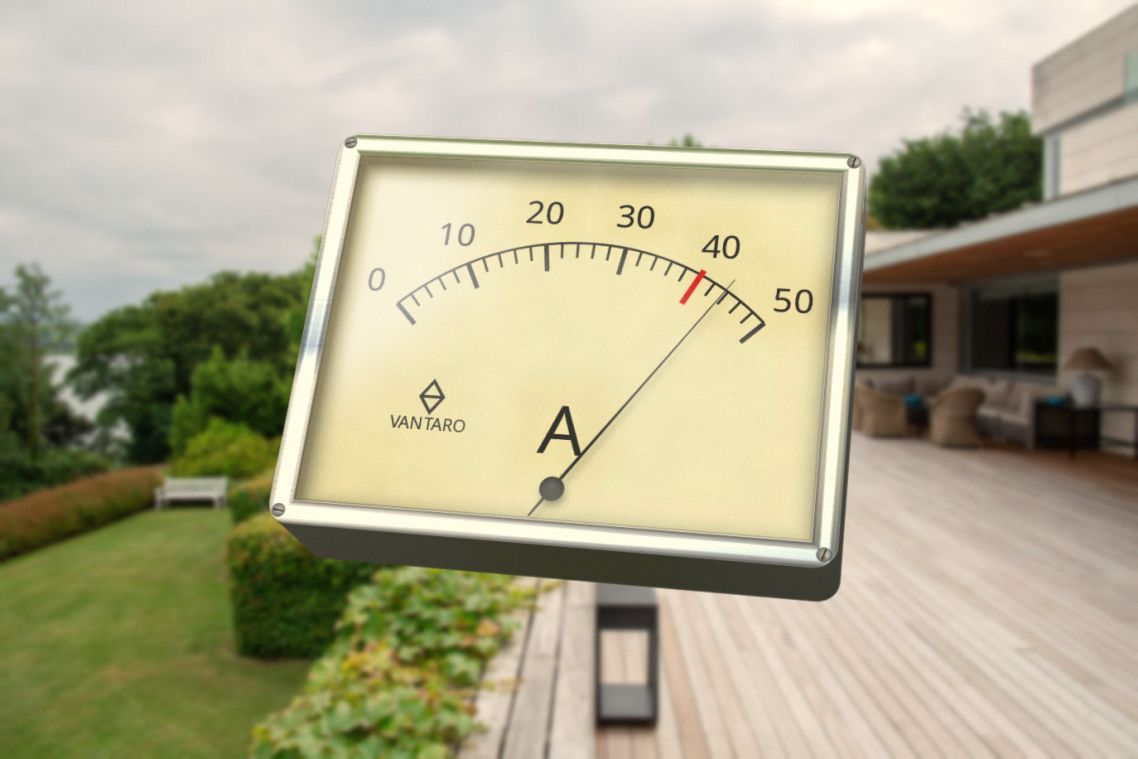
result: 44 A
